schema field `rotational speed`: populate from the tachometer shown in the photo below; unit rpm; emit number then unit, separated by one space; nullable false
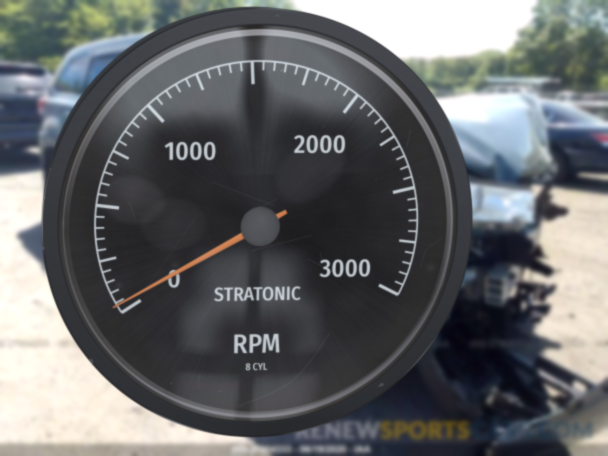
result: 50 rpm
